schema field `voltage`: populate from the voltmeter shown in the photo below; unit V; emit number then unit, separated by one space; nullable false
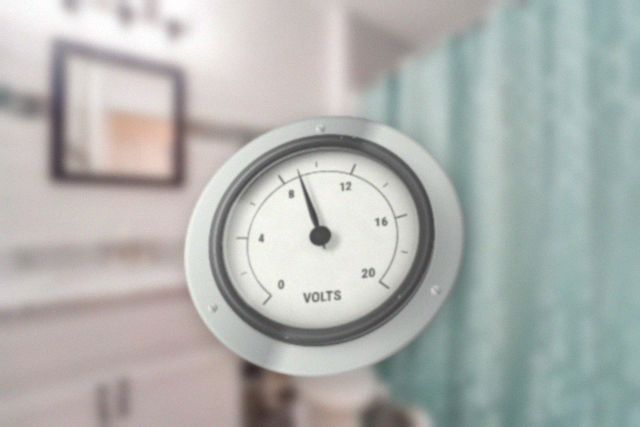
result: 9 V
